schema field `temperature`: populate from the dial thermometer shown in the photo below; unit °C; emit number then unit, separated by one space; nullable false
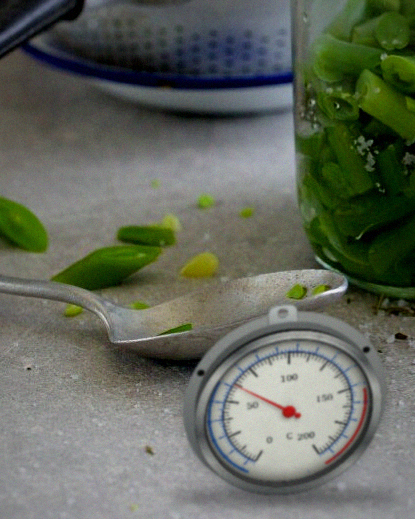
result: 62.5 °C
